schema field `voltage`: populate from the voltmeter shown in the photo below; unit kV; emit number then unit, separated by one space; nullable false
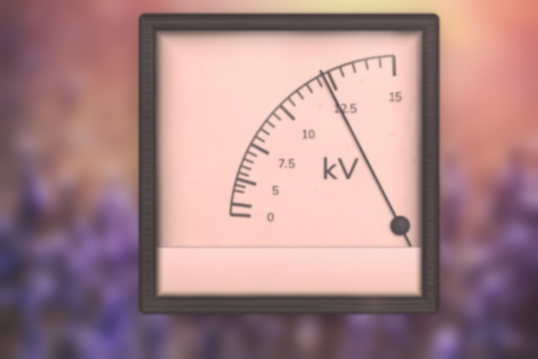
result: 12.25 kV
